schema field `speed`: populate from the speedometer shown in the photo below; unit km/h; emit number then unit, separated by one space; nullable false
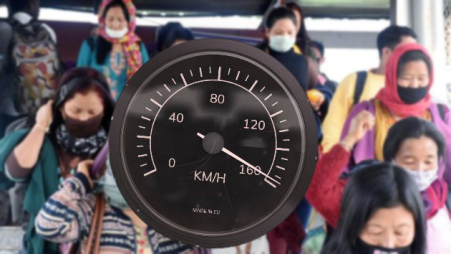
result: 157.5 km/h
